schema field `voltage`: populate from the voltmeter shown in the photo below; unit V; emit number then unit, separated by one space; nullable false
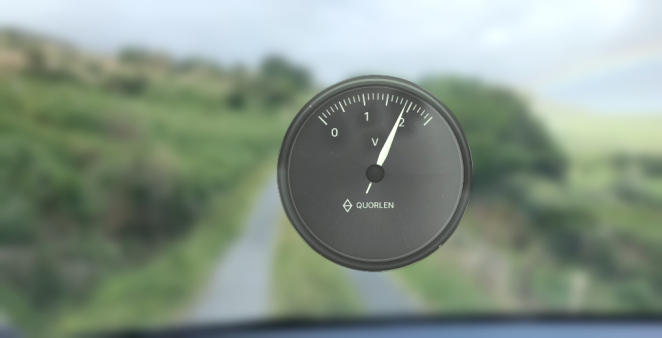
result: 1.9 V
